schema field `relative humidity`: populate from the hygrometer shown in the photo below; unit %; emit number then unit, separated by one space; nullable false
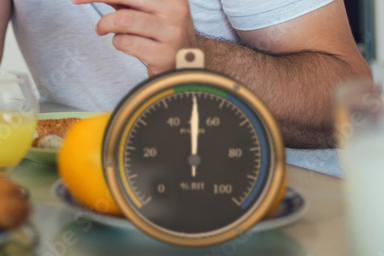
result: 50 %
